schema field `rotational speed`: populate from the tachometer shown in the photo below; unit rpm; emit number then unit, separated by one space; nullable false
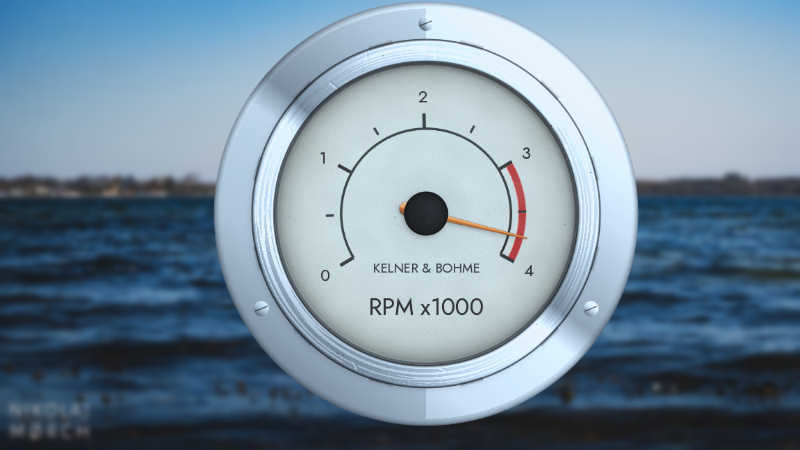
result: 3750 rpm
